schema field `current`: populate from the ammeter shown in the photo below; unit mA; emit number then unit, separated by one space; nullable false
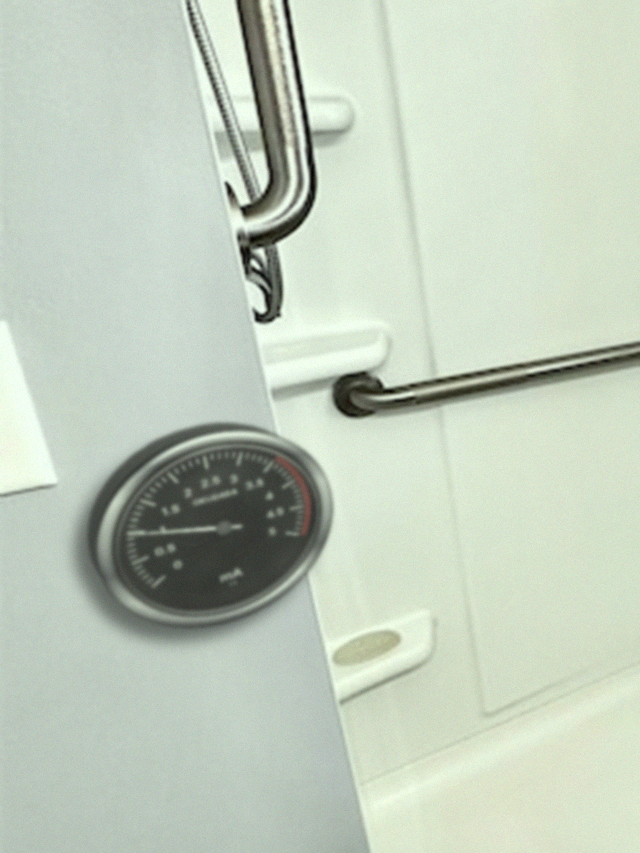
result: 1 mA
